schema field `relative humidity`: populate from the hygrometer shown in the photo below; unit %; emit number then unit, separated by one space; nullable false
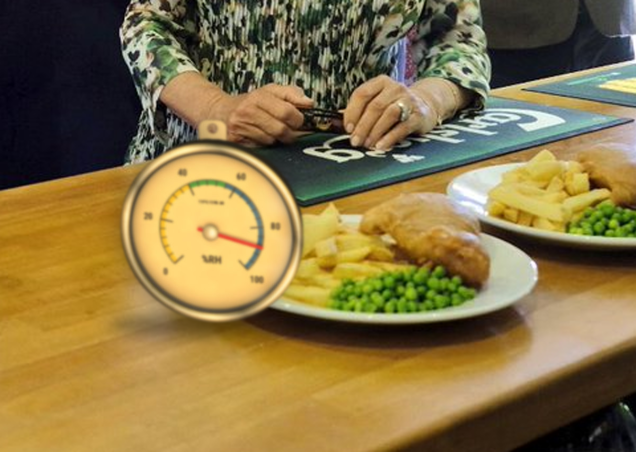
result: 88 %
